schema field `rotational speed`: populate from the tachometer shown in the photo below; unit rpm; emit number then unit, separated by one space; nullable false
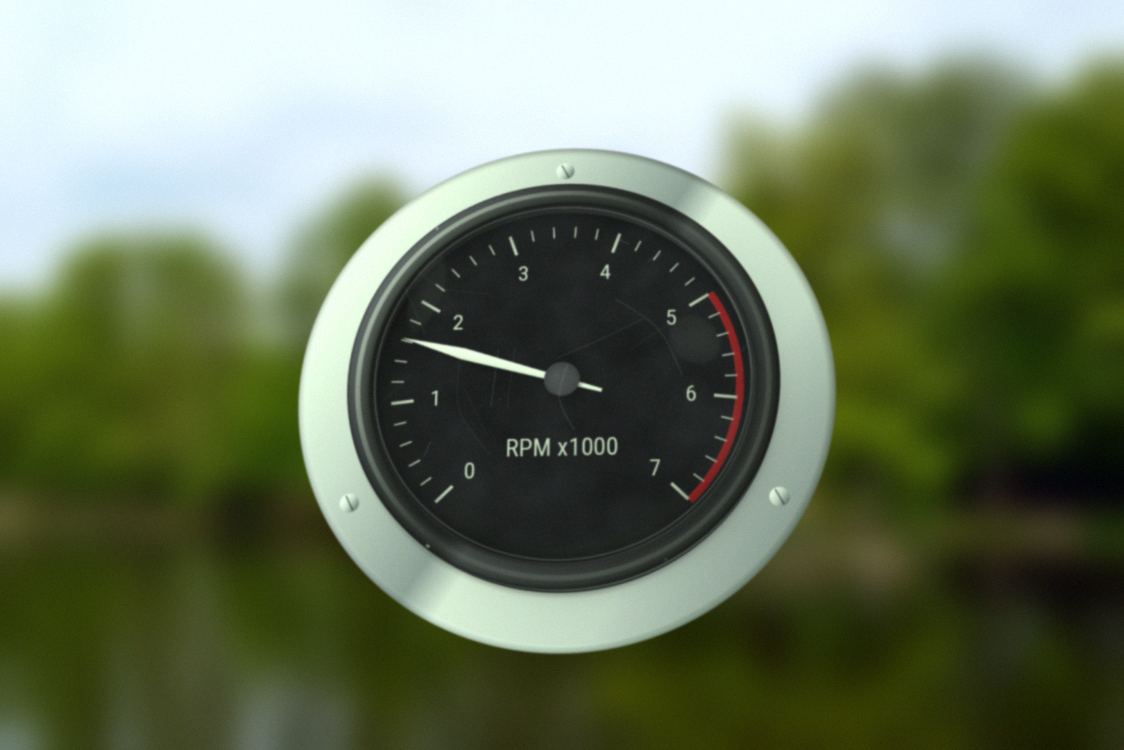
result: 1600 rpm
